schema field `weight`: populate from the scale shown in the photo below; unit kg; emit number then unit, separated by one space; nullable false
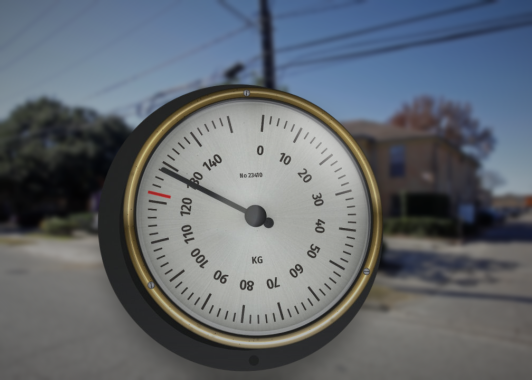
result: 128 kg
